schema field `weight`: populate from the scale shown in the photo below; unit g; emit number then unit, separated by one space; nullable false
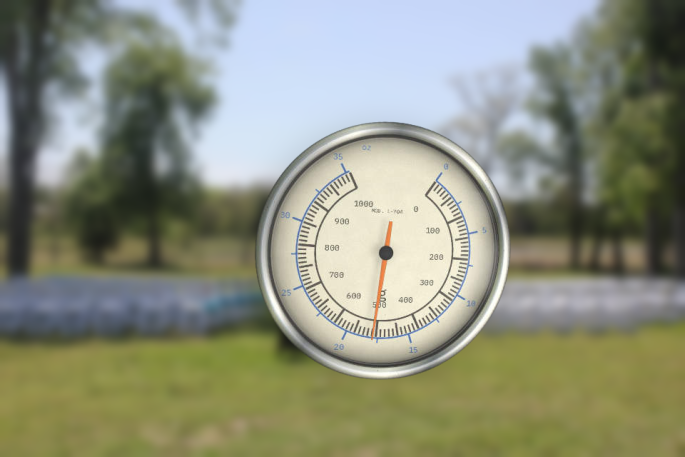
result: 510 g
